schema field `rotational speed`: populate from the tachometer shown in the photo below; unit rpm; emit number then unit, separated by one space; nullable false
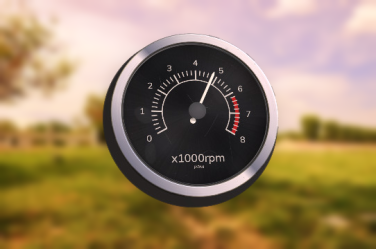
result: 4800 rpm
